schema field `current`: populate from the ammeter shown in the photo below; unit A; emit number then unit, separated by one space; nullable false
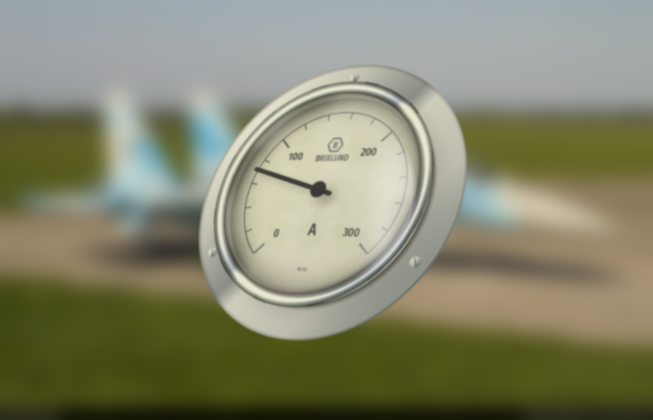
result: 70 A
